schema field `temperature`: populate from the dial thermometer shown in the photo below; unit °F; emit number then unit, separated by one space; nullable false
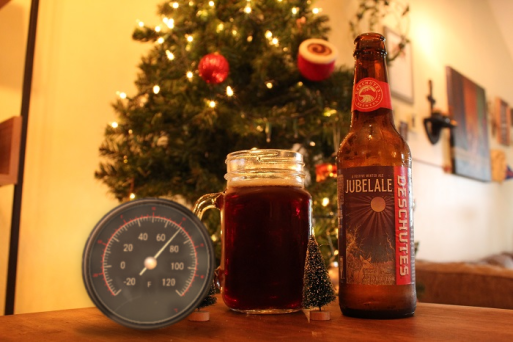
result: 70 °F
